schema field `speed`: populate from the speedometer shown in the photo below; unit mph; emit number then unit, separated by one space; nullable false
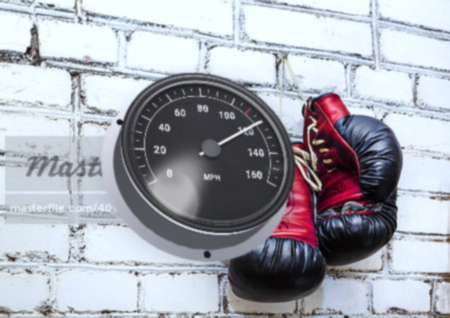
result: 120 mph
